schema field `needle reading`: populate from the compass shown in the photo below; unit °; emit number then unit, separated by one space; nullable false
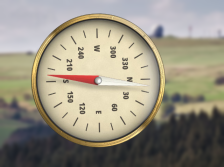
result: 187.5 °
